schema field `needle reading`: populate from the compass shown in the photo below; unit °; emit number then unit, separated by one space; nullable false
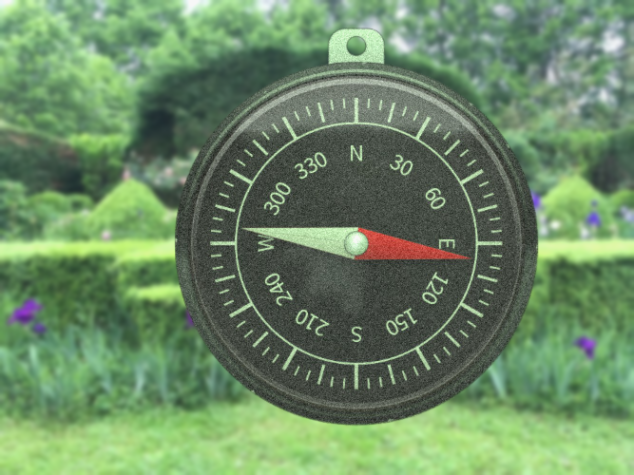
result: 97.5 °
